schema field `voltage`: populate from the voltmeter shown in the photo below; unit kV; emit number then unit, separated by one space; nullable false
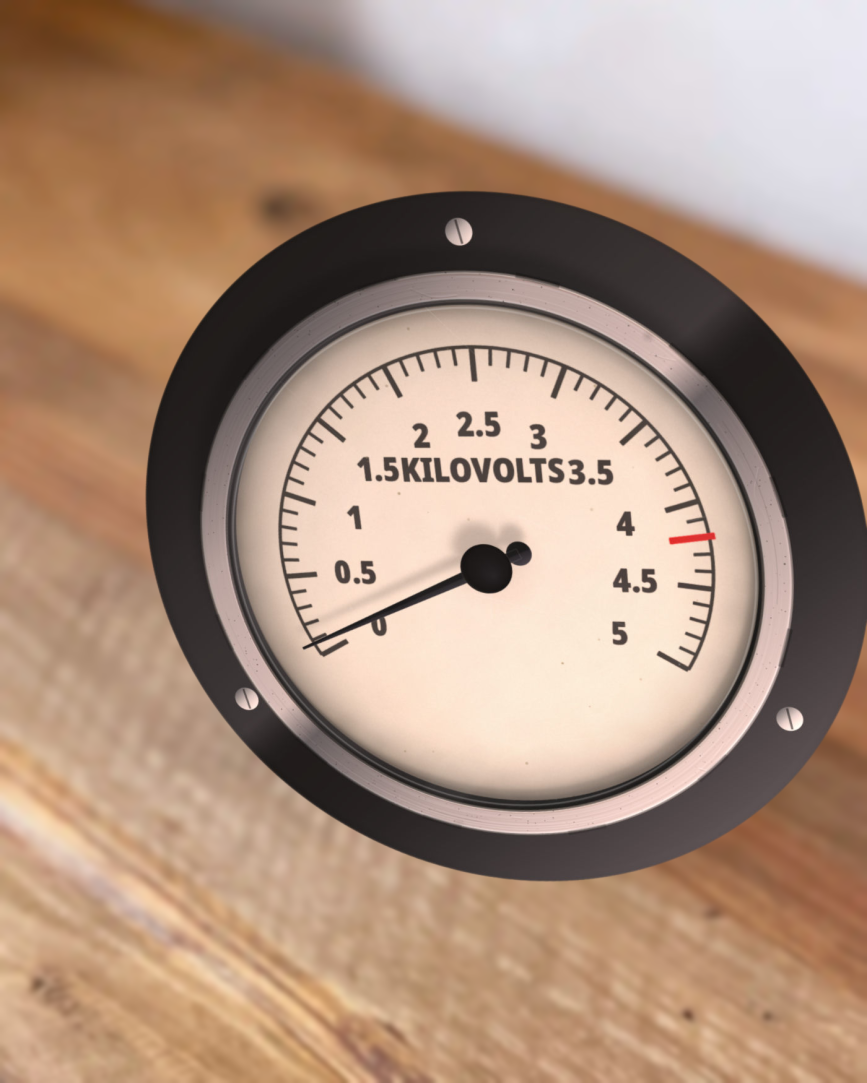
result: 0.1 kV
